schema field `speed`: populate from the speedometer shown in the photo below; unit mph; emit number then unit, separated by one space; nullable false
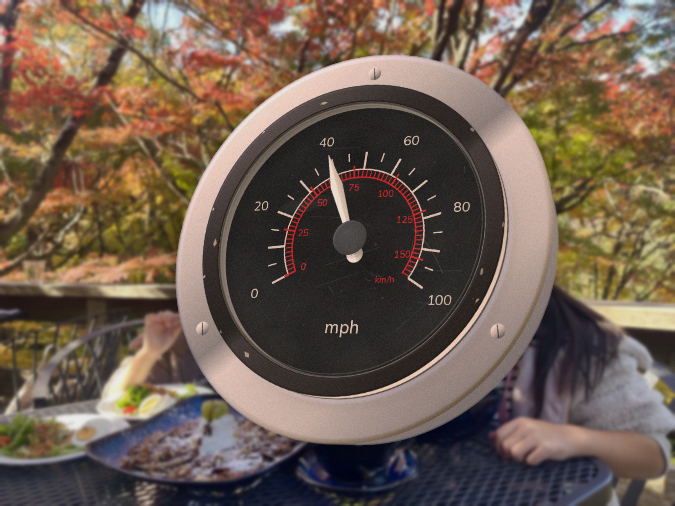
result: 40 mph
